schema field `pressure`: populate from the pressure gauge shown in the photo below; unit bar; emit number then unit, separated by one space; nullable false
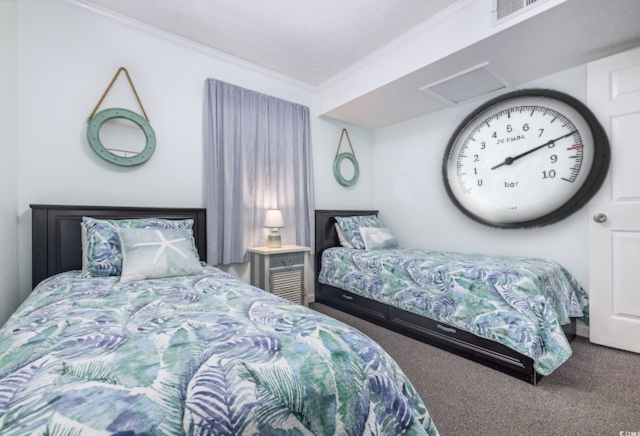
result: 8 bar
